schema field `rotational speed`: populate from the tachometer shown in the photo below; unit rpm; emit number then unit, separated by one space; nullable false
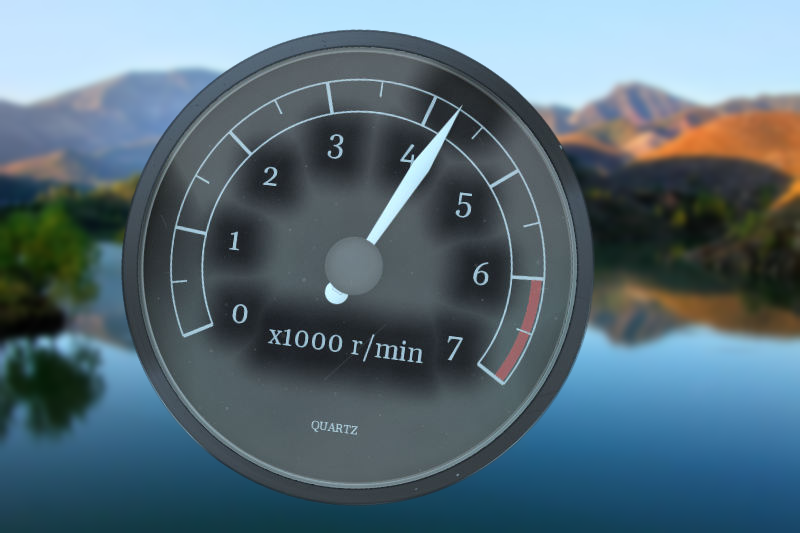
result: 4250 rpm
